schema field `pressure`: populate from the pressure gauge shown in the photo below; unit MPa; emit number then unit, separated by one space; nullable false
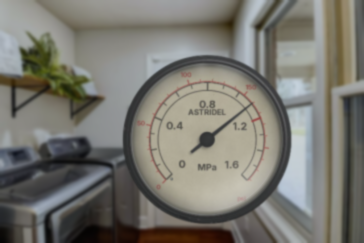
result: 1.1 MPa
